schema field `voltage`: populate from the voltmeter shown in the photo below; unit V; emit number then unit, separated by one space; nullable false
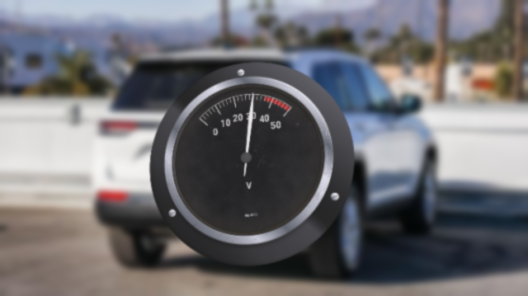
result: 30 V
